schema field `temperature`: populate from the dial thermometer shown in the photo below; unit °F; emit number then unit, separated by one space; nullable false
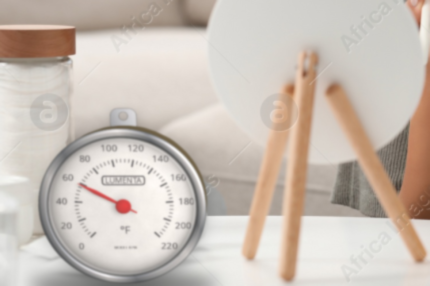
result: 60 °F
